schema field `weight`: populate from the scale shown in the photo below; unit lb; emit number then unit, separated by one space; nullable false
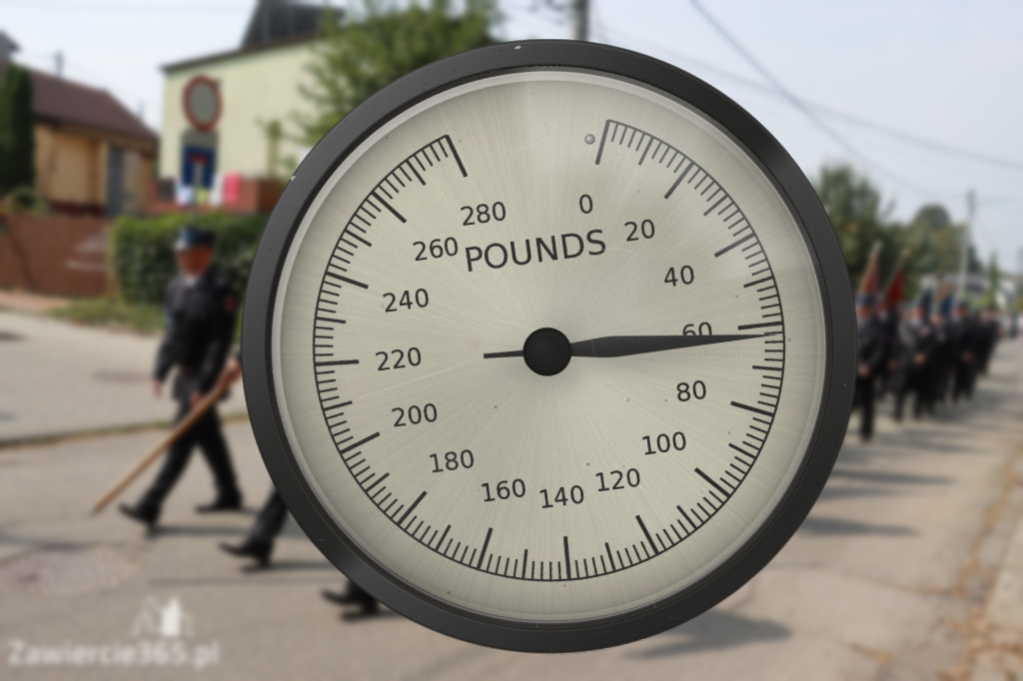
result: 62 lb
